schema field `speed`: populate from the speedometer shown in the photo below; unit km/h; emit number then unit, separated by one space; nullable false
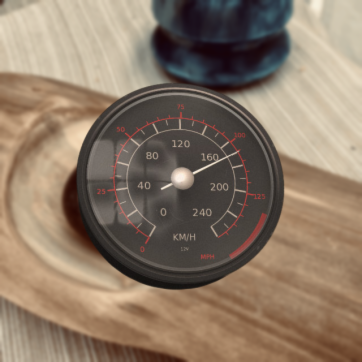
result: 170 km/h
